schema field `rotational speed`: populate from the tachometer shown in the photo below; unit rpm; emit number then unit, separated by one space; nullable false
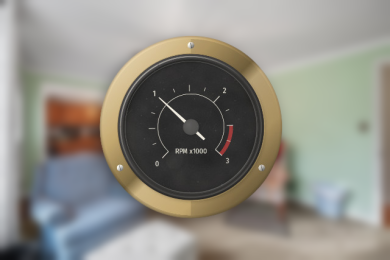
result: 1000 rpm
